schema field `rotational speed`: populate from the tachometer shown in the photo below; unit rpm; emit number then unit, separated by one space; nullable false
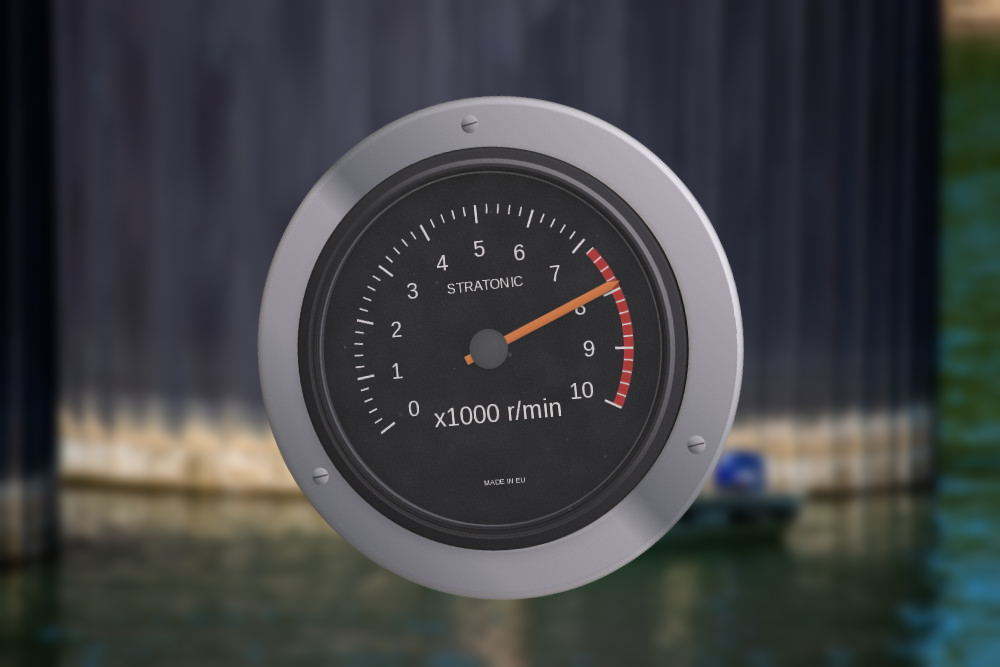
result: 7900 rpm
